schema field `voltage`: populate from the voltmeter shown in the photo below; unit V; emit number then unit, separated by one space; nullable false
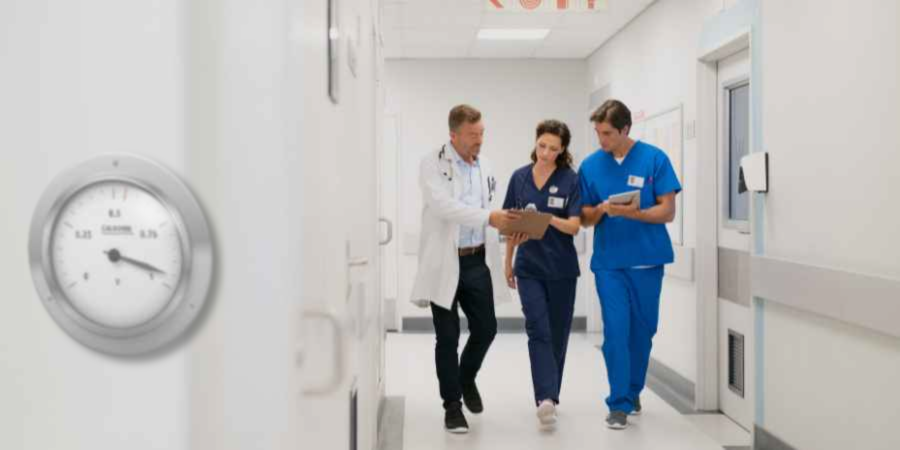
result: 0.95 V
